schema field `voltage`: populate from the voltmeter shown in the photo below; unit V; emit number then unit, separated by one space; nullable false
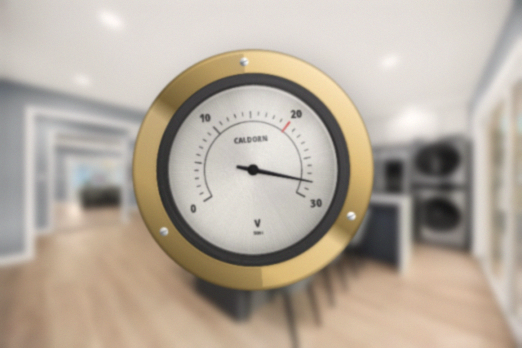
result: 28 V
